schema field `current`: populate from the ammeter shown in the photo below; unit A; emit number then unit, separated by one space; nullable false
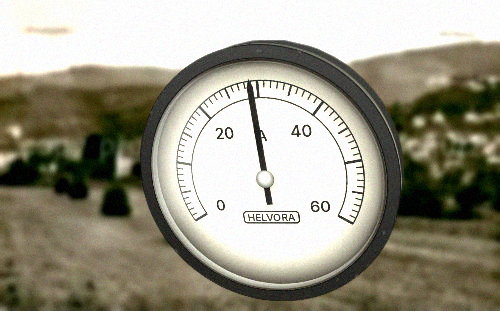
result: 29 A
